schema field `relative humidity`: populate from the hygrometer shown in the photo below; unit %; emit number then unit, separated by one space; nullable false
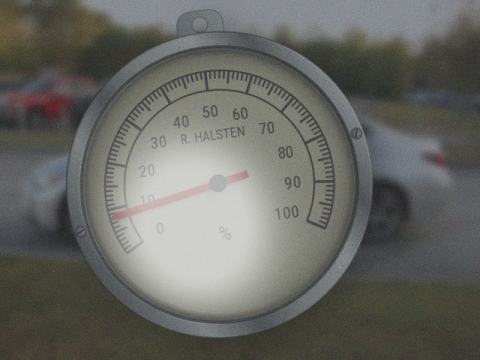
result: 8 %
